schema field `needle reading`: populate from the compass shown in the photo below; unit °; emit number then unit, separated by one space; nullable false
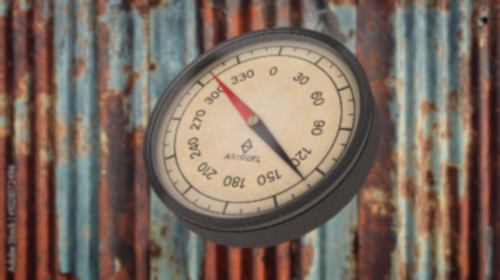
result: 310 °
